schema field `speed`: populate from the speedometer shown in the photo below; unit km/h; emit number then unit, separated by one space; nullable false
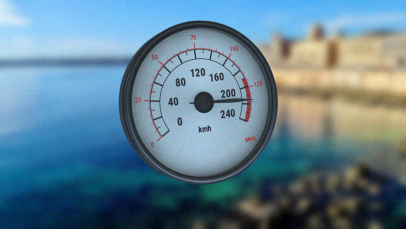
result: 215 km/h
